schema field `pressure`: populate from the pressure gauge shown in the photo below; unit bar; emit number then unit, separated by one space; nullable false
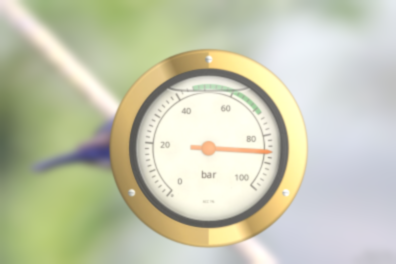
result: 86 bar
